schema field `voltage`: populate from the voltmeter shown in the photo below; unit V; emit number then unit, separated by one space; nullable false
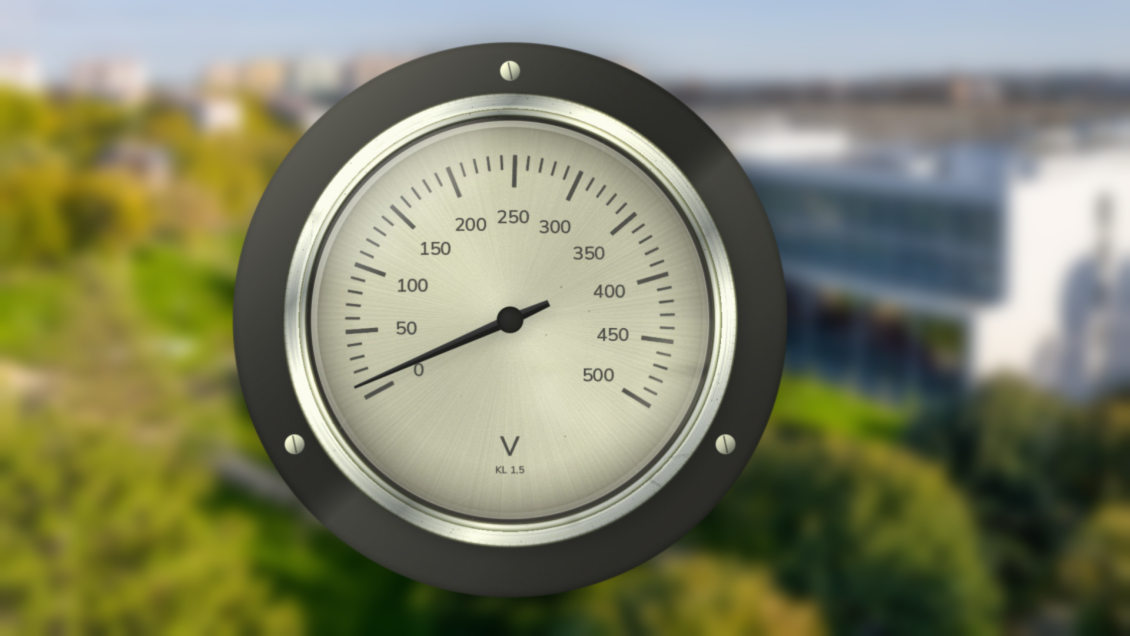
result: 10 V
